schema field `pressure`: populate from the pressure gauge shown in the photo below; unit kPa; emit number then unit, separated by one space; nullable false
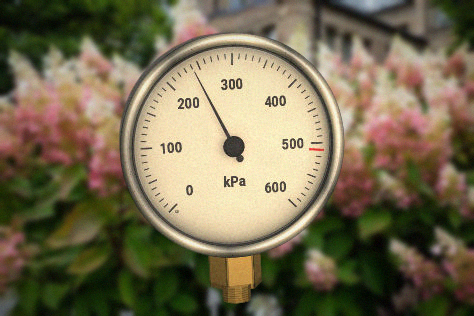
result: 240 kPa
